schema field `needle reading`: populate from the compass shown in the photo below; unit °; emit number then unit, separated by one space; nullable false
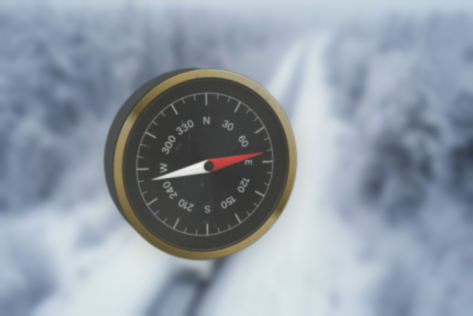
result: 80 °
